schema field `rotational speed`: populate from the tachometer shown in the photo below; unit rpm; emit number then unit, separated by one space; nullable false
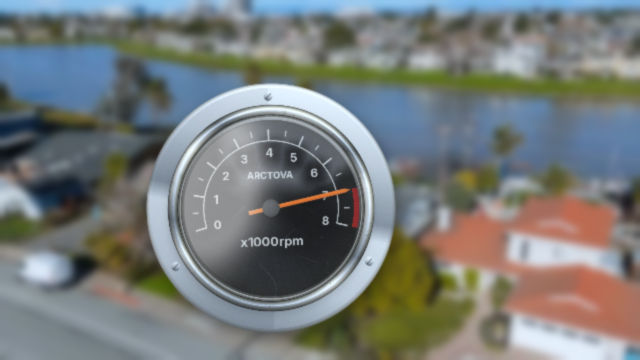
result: 7000 rpm
